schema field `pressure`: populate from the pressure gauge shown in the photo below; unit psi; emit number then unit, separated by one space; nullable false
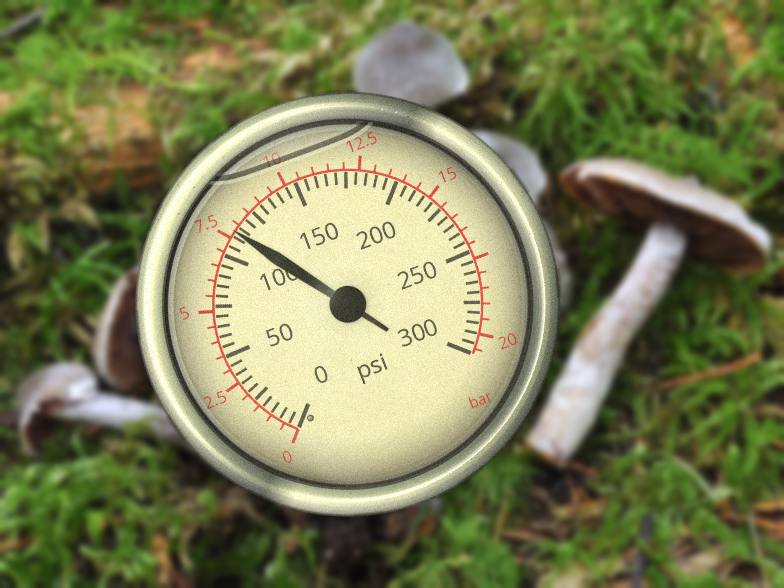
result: 112.5 psi
